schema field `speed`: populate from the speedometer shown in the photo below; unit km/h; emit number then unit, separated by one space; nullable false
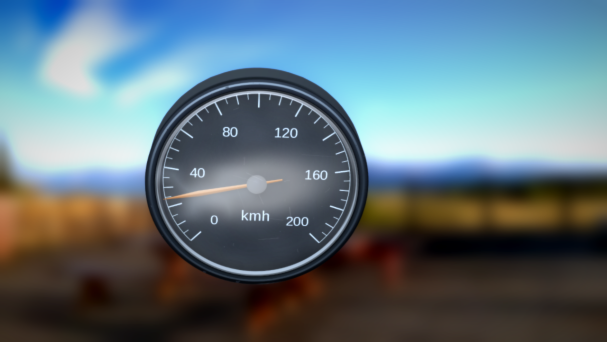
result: 25 km/h
